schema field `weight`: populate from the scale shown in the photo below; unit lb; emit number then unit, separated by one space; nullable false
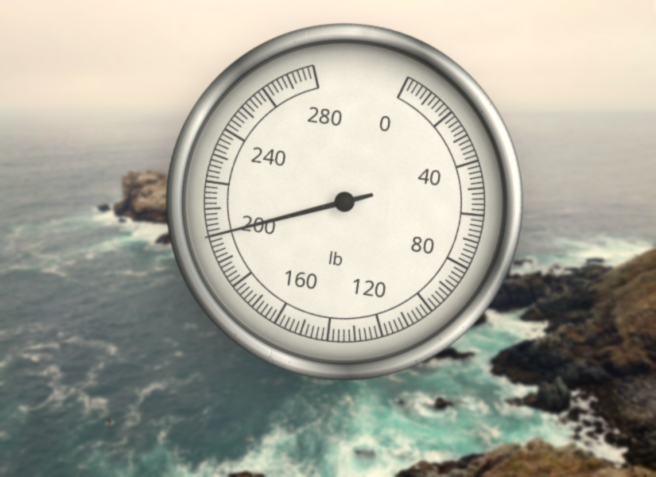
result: 200 lb
